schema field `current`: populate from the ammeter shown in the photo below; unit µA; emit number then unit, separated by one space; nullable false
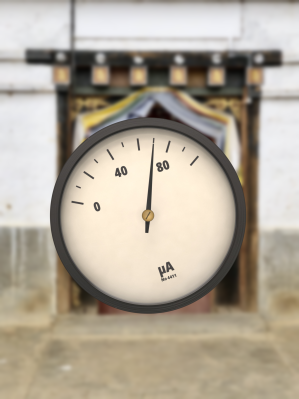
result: 70 µA
